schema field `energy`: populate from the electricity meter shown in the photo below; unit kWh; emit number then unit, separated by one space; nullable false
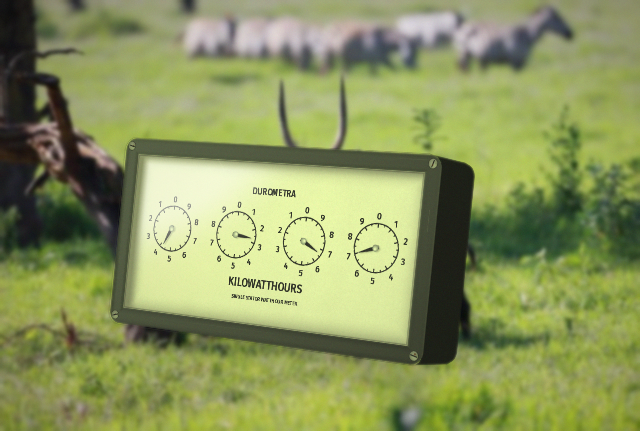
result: 4267 kWh
